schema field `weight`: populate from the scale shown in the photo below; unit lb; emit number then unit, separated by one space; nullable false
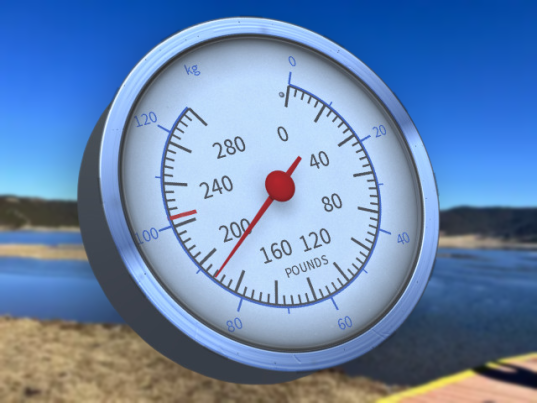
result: 192 lb
